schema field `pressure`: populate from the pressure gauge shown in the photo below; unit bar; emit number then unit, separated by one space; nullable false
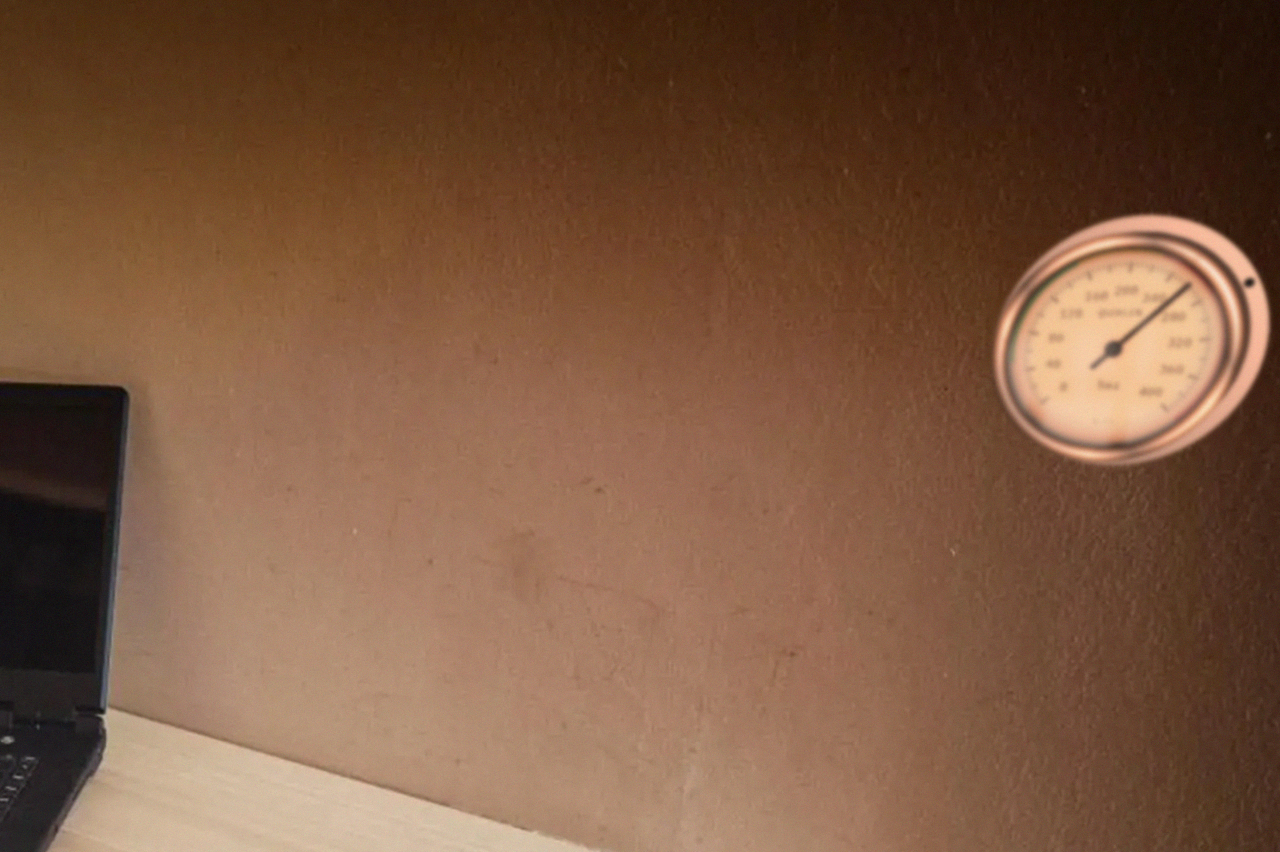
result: 260 bar
